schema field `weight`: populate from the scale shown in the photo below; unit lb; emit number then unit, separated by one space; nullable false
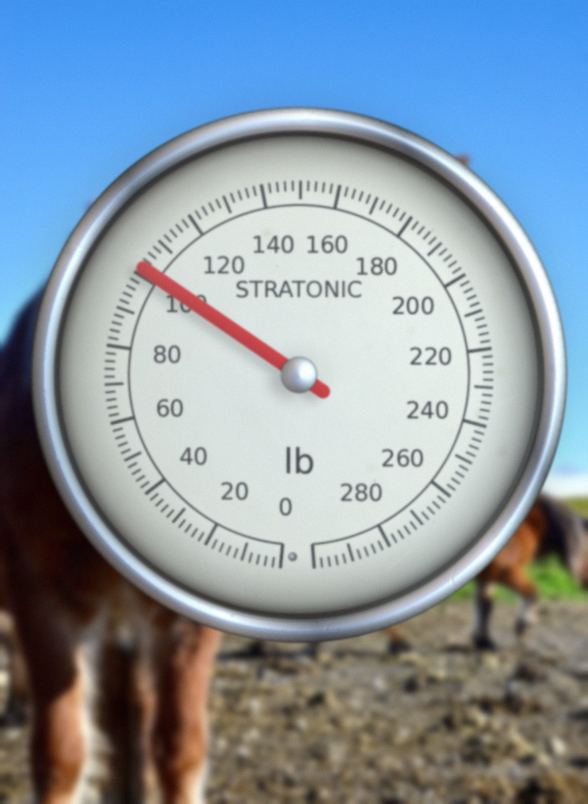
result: 102 lb
